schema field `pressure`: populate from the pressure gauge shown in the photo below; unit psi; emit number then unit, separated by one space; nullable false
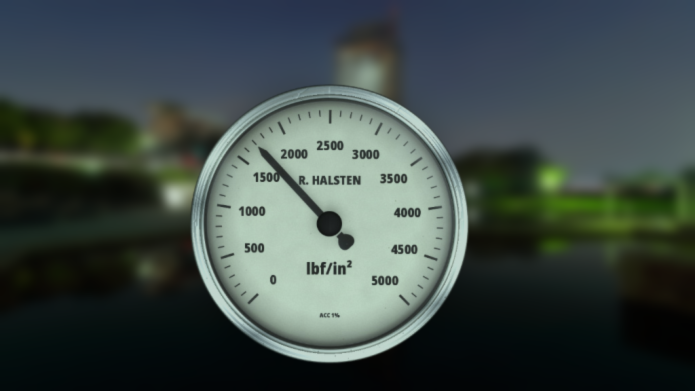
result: 1700 psi
